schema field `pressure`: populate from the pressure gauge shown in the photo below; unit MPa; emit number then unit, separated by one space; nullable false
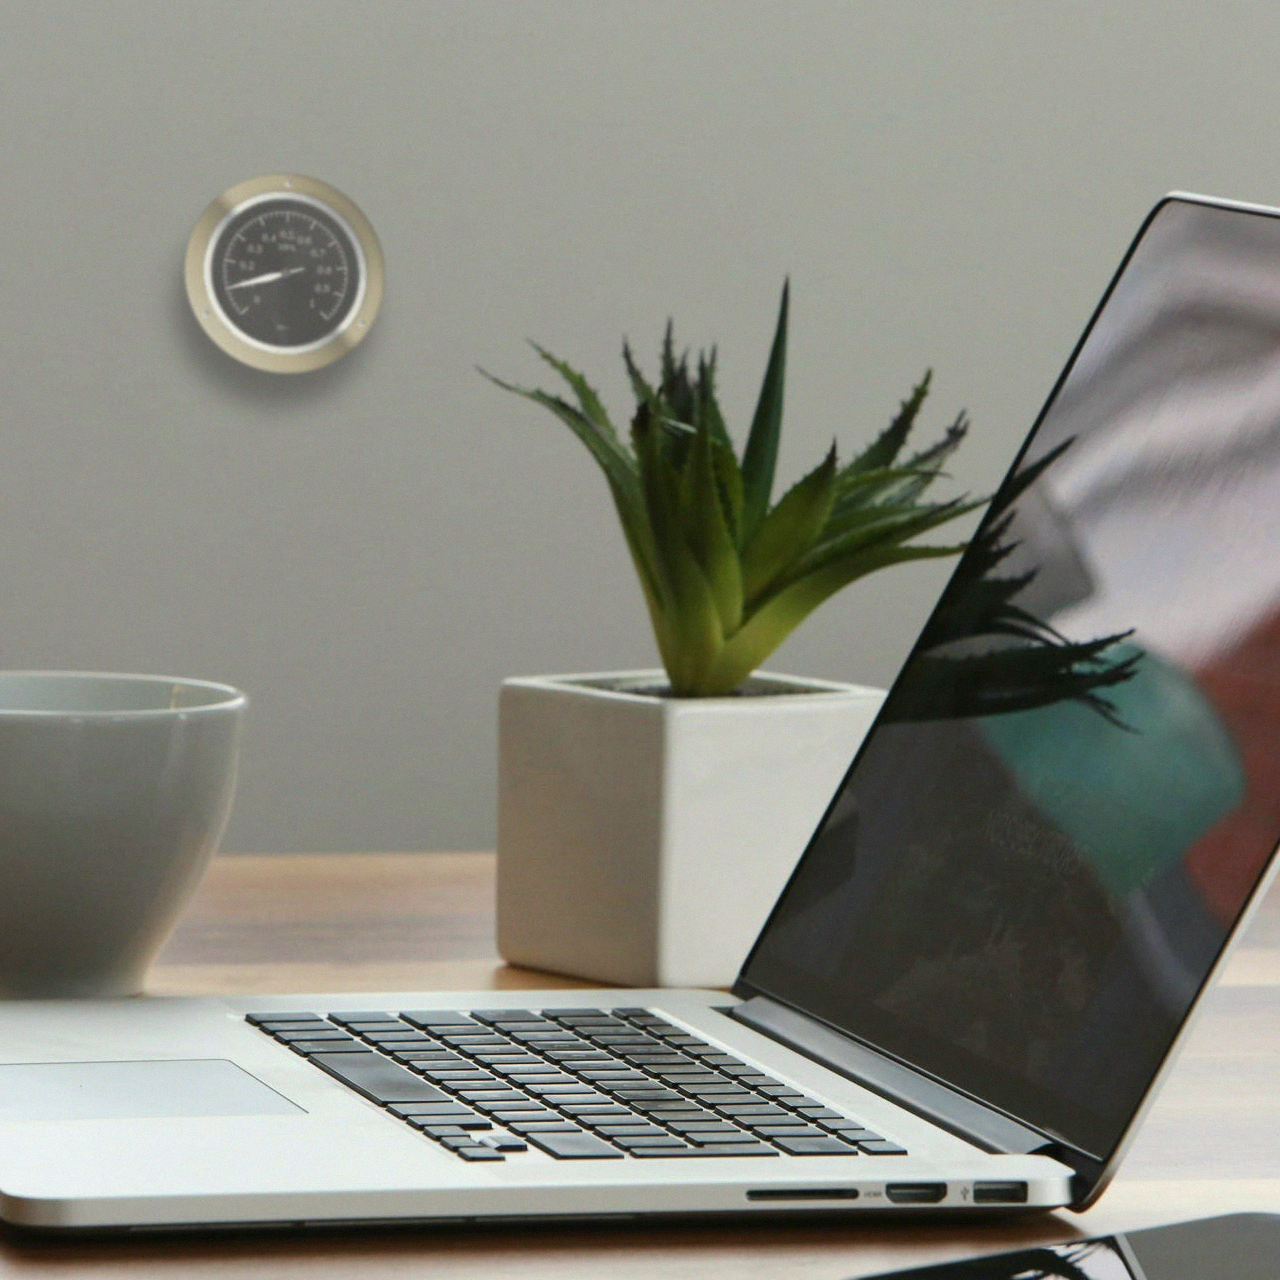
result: 0.1 MPa
